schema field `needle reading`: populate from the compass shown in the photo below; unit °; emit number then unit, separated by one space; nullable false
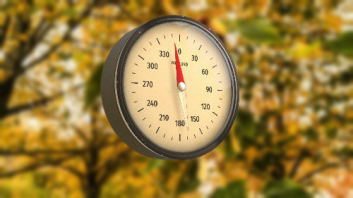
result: 350 °
